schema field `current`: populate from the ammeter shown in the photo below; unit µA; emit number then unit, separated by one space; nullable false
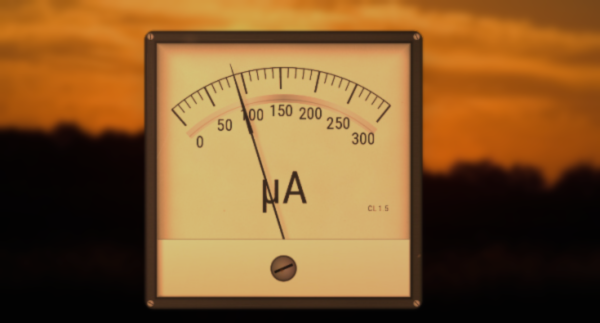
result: 90 µA
